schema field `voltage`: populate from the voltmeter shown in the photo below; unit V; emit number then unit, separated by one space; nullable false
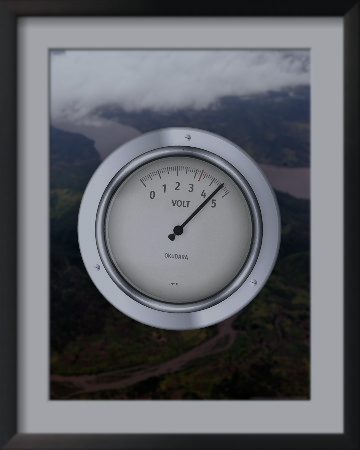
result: 4.5 V
